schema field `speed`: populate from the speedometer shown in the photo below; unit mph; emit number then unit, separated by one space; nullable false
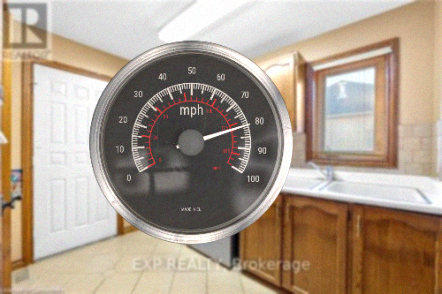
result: 80 mph
